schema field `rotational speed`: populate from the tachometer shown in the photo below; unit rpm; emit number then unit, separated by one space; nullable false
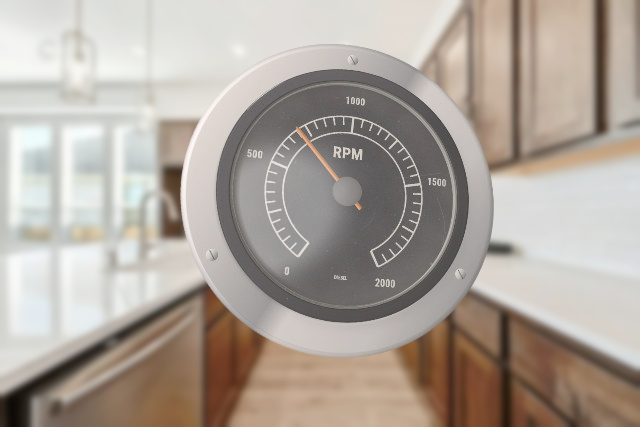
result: 700 rpm
